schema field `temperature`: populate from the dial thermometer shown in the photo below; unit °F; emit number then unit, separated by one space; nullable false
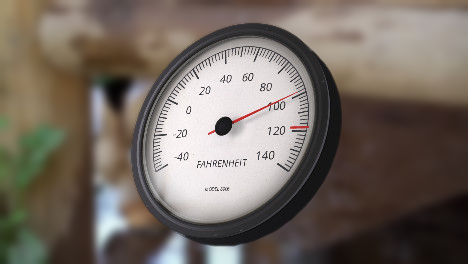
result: 100 °F
